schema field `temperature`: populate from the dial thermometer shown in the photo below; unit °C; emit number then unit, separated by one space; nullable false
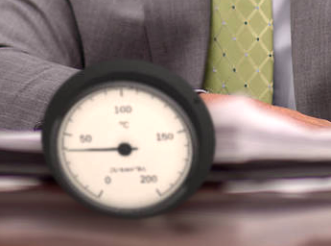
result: 40 °C
